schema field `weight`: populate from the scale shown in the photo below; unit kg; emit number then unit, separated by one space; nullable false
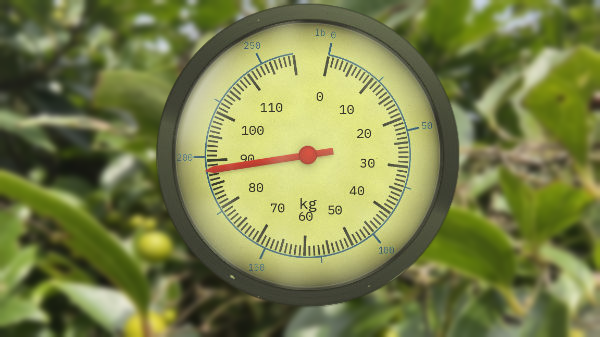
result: 88 kg
